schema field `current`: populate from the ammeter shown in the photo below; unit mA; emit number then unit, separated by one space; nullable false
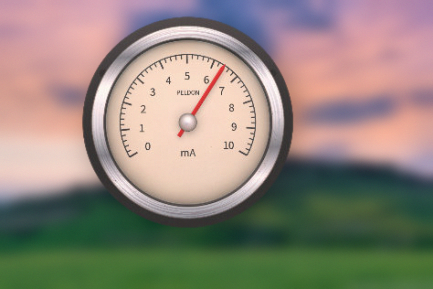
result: 6.4 mA
